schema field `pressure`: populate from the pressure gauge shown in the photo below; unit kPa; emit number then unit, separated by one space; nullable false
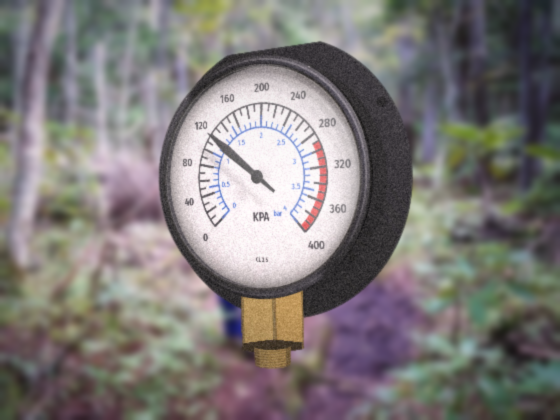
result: 120 kPa
